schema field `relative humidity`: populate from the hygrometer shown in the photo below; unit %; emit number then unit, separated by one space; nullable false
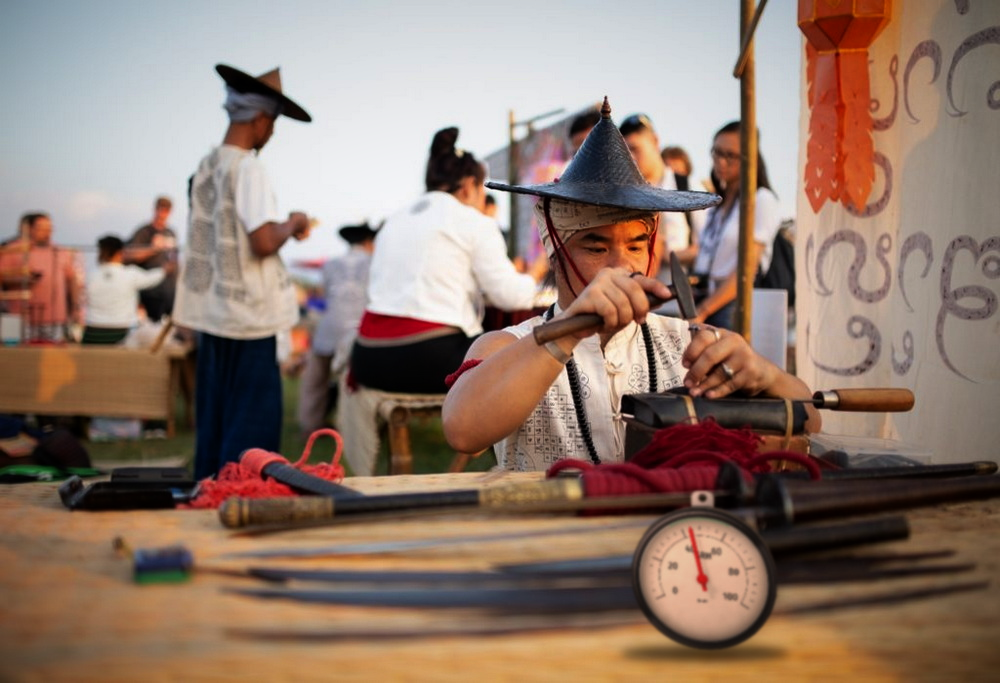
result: 44 %
